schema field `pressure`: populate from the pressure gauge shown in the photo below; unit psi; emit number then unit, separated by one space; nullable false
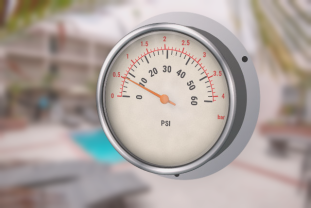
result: 8 psi
